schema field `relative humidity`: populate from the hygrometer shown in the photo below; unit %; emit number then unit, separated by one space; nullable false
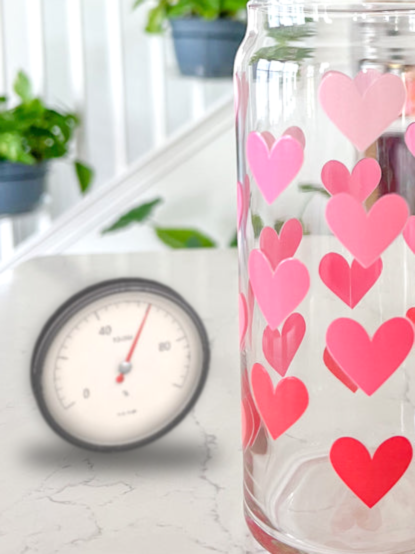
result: 60 %
